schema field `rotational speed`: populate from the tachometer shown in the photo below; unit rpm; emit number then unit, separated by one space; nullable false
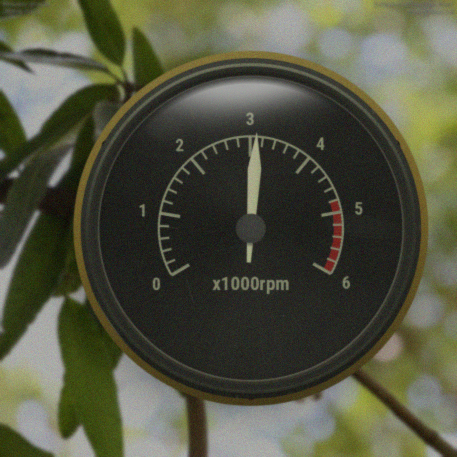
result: 3100 rpm
